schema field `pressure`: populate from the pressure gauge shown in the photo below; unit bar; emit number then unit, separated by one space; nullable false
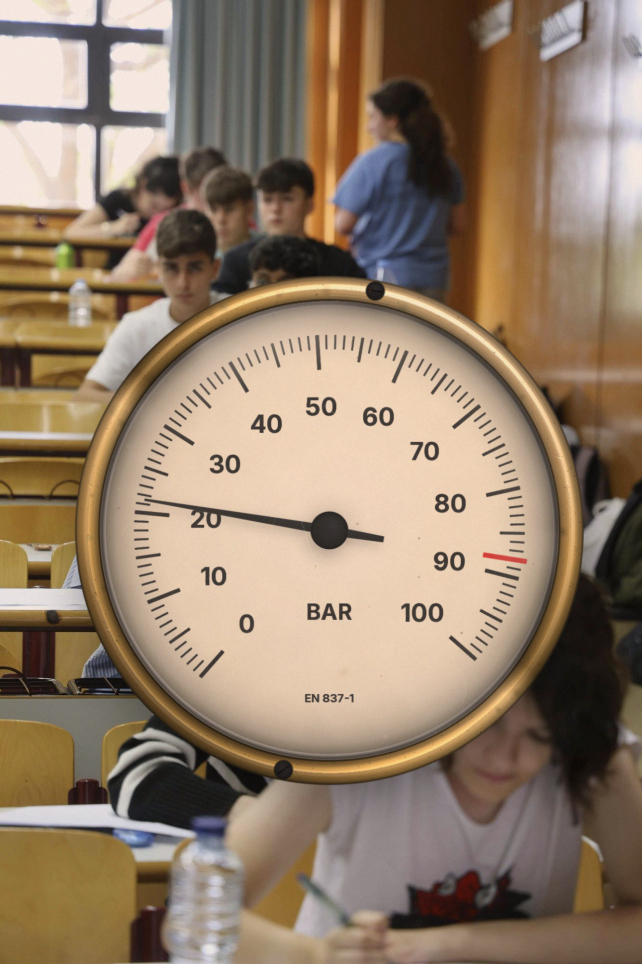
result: 21.5 bar
